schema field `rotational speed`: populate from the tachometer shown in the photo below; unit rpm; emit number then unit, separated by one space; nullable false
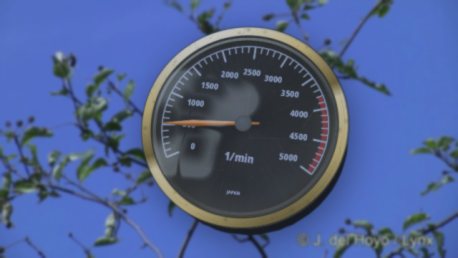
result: 500 rpm
